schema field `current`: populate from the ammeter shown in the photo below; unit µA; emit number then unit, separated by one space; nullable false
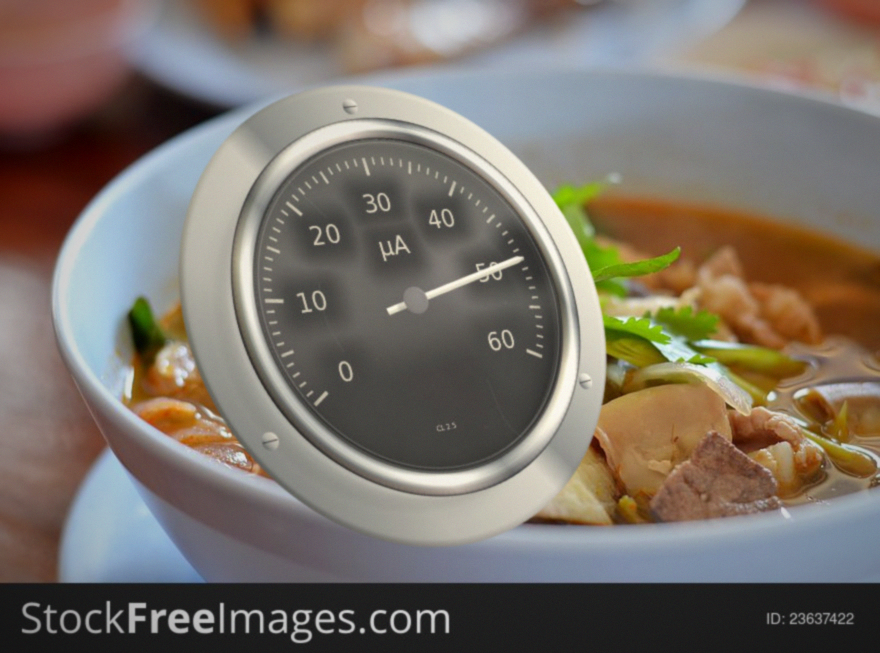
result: 50 µA
